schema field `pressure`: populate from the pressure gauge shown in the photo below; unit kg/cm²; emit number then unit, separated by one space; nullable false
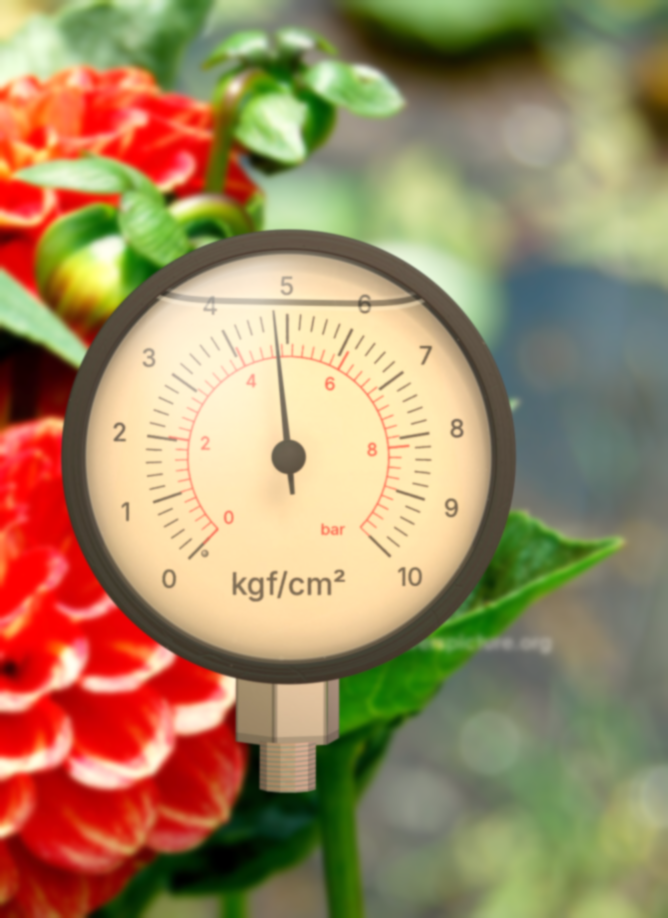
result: 4.8 kg/cm²
